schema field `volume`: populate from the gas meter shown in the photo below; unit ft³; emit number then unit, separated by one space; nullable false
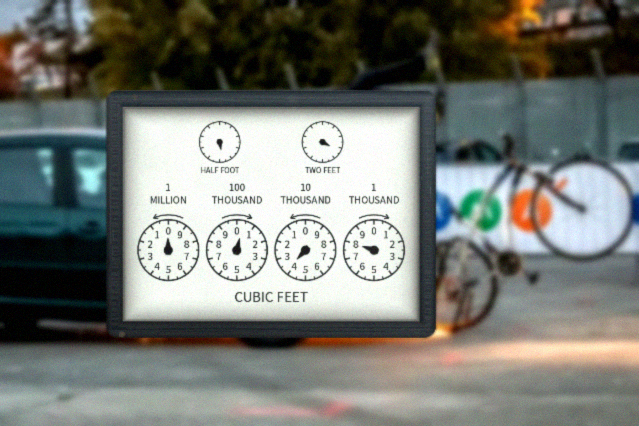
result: 3800 ft³
